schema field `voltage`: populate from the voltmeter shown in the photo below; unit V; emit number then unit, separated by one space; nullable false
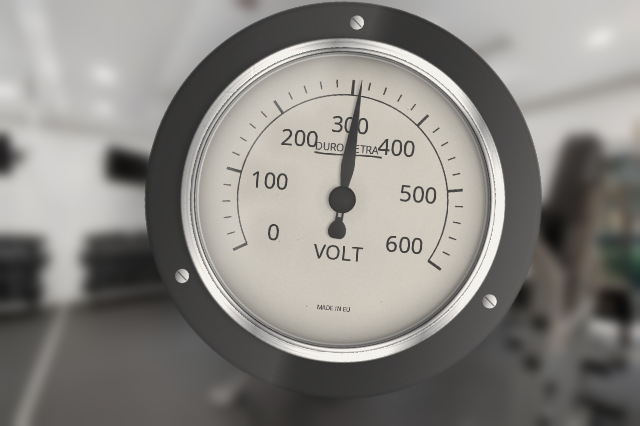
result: 310 V
